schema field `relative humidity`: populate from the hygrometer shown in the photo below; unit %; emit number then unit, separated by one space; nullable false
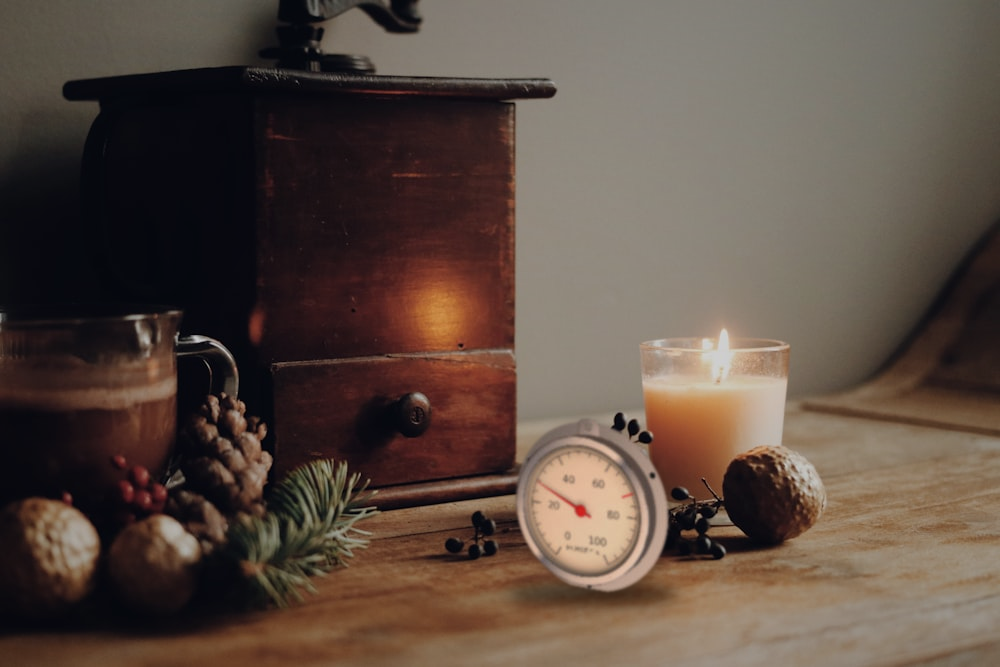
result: 28 %
